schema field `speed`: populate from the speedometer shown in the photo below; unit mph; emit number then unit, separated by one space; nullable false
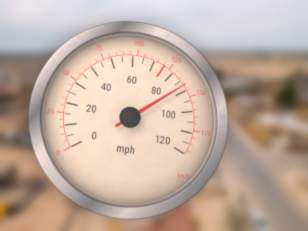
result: 87.5 mph
